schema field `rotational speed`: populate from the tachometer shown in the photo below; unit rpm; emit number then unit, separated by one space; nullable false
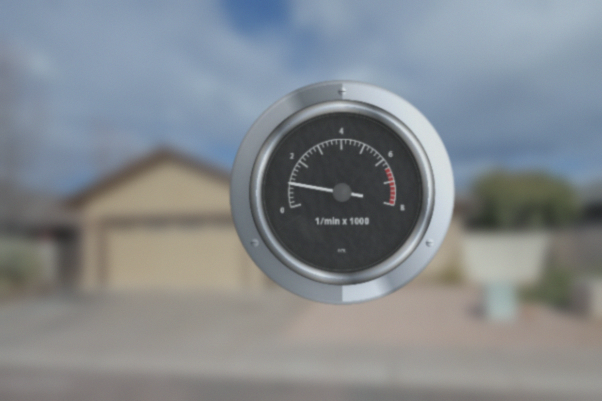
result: 1000 rpm
